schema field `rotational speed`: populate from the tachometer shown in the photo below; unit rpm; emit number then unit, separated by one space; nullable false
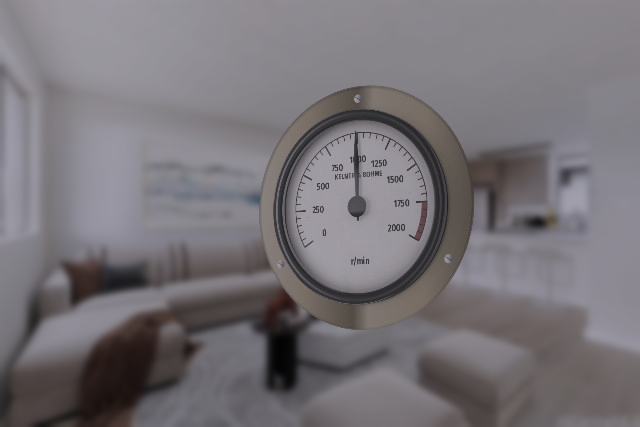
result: 1000 rpm
